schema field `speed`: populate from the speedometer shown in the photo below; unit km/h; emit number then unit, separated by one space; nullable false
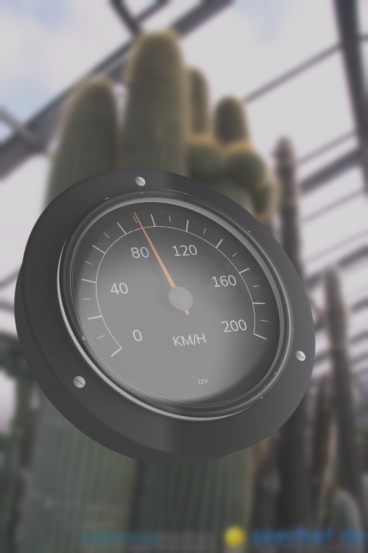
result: 90 km/h
